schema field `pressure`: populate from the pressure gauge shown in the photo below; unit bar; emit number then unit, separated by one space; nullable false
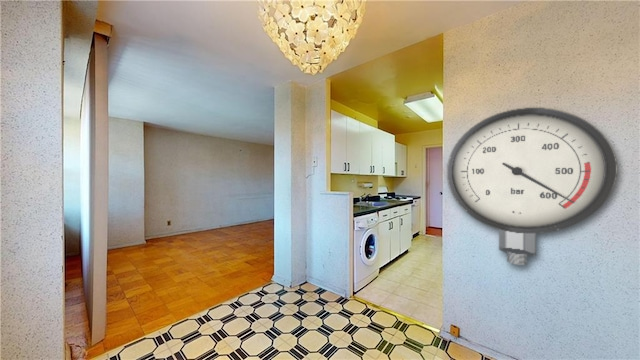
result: 580 bar
